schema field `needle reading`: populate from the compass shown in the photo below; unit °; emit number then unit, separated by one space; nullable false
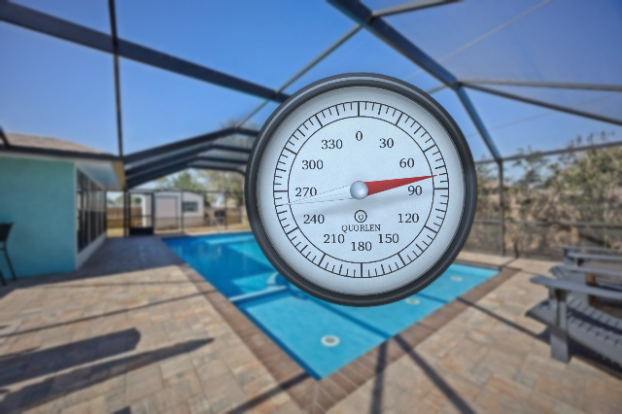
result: 80 °
